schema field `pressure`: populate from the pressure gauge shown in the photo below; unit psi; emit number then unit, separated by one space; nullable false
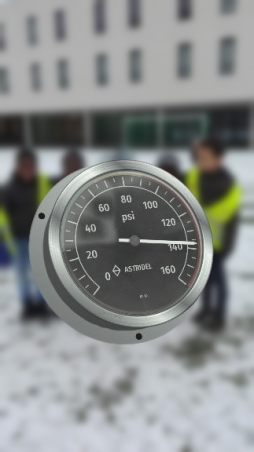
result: 137.5 psi
